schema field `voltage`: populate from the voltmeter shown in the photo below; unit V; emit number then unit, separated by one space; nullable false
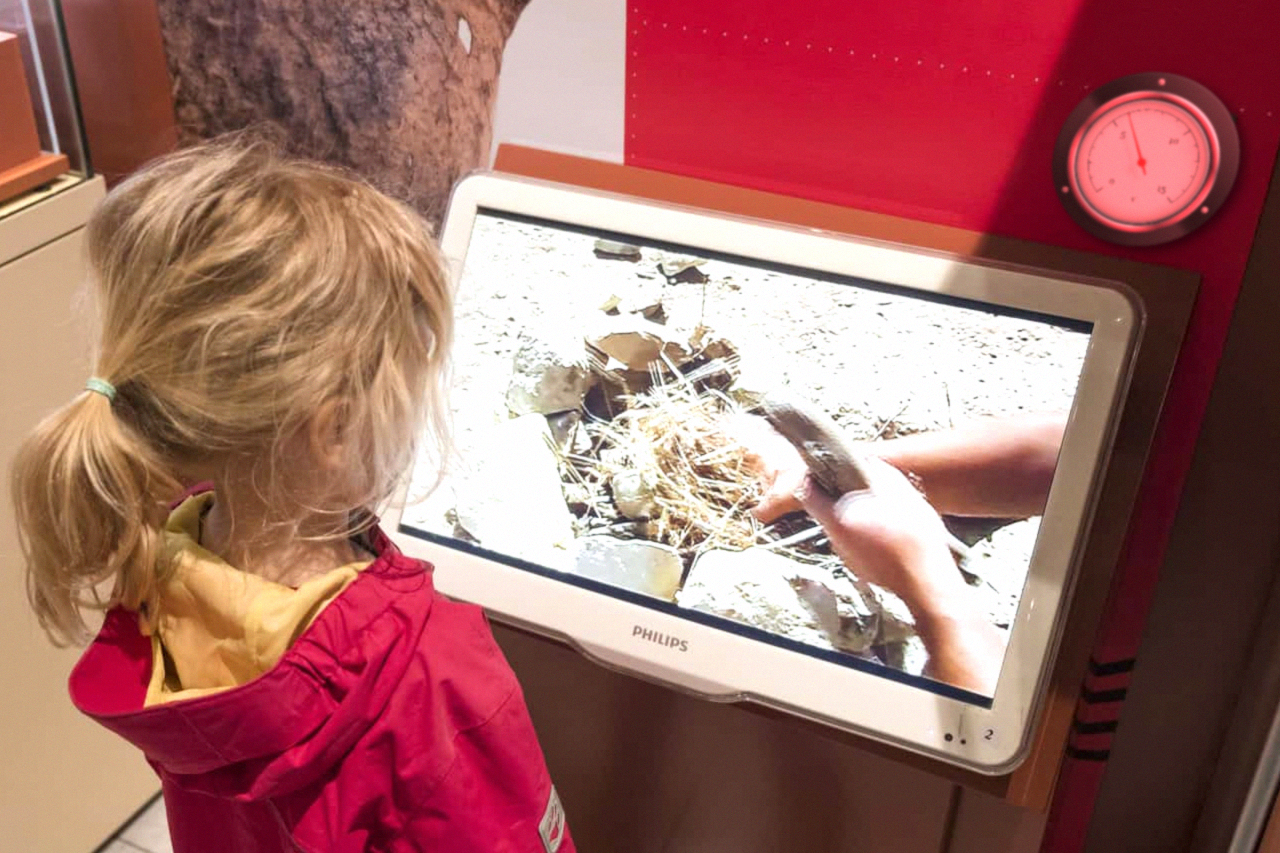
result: 6 V
